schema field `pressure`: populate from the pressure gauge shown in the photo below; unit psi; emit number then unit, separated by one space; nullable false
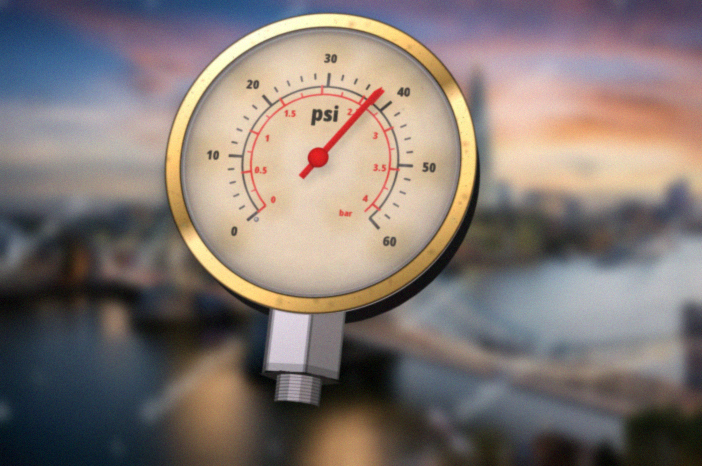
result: 38 psi
